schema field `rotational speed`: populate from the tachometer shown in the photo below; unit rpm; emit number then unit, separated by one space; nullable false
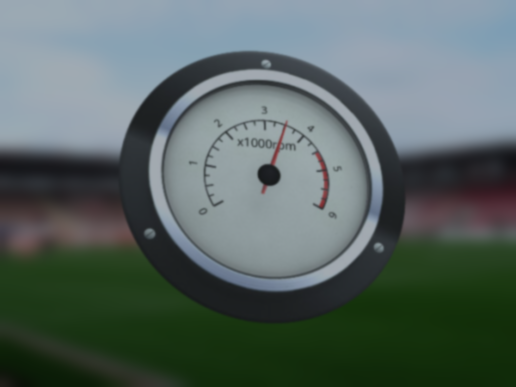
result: 3500 rpm
